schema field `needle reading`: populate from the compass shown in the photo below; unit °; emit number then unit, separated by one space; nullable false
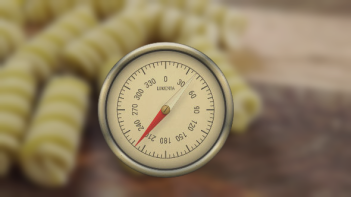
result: 220 °
